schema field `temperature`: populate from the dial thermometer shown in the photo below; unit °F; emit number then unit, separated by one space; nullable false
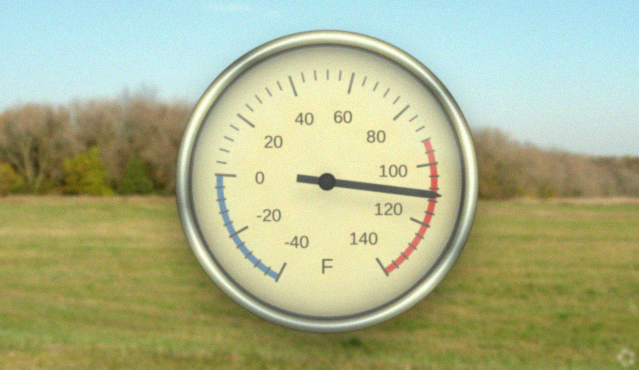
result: 110 °F
